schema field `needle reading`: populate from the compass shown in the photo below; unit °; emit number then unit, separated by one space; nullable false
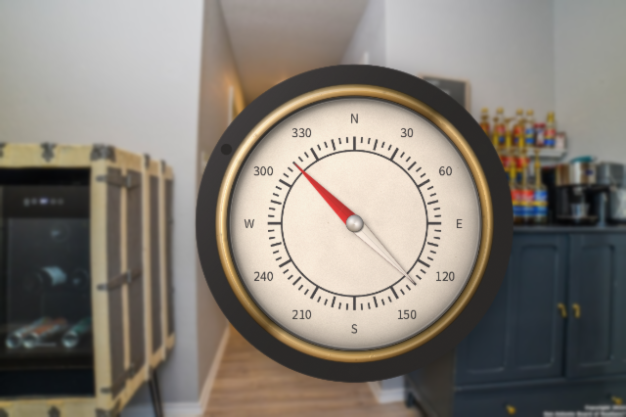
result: 315 °
